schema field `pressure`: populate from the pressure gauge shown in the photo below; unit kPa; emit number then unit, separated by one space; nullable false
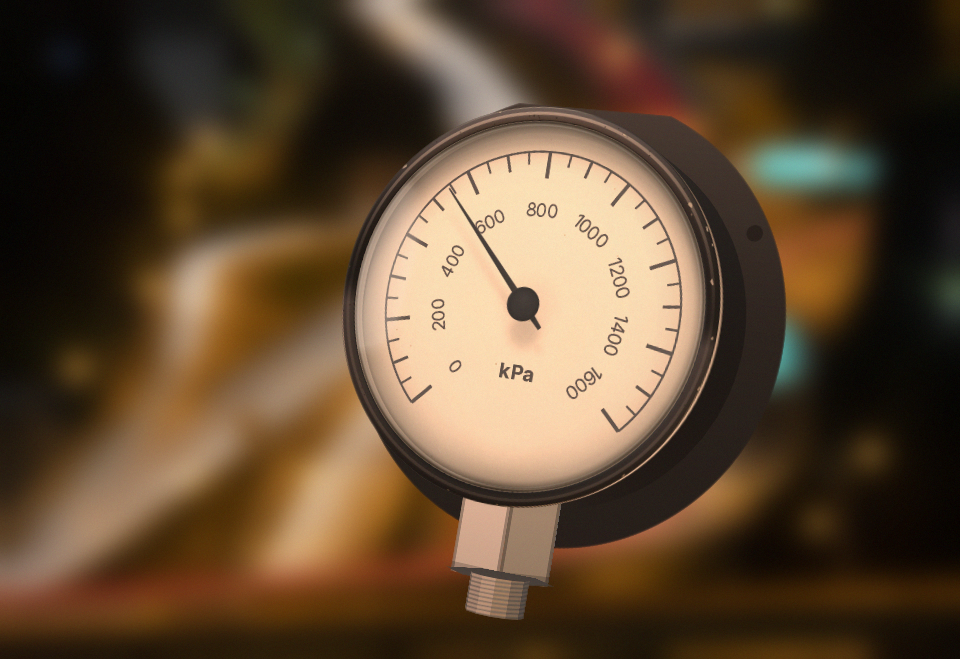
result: 550 kPa
